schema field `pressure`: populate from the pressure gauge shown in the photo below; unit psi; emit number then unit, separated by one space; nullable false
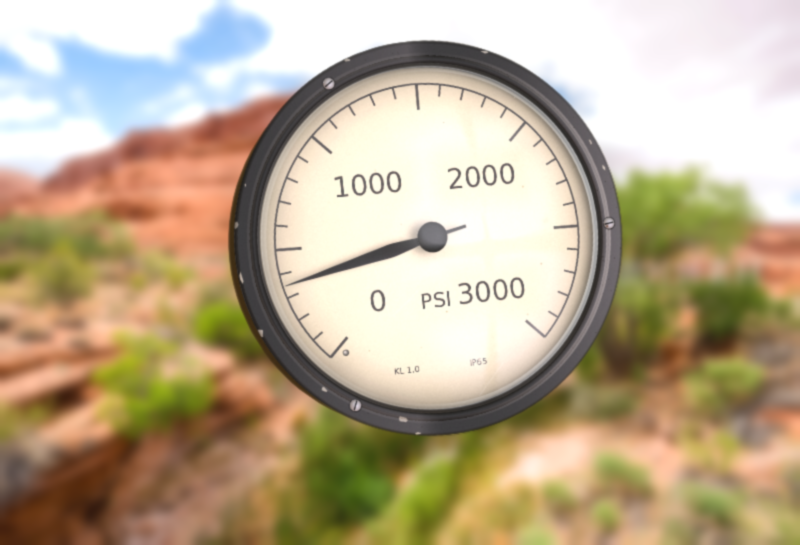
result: 350 psi
